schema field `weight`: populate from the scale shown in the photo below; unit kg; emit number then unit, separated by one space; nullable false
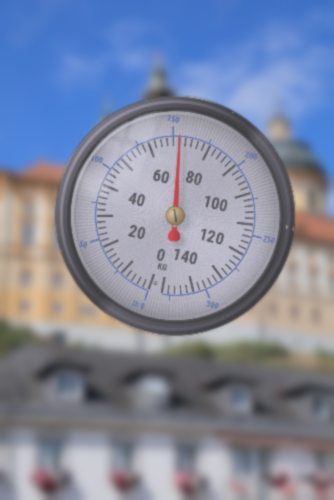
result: 70 kg
